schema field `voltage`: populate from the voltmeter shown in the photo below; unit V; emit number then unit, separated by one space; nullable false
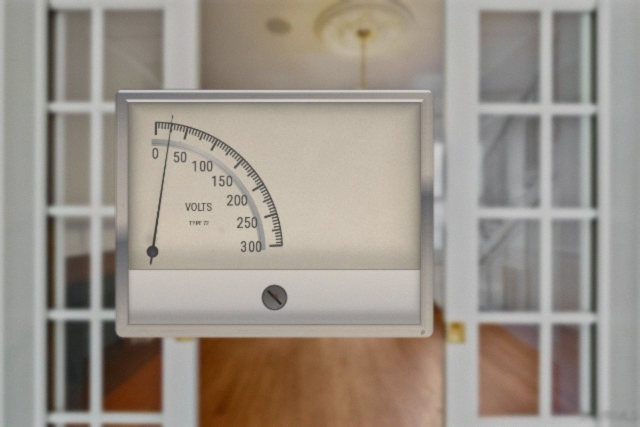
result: 25 V
